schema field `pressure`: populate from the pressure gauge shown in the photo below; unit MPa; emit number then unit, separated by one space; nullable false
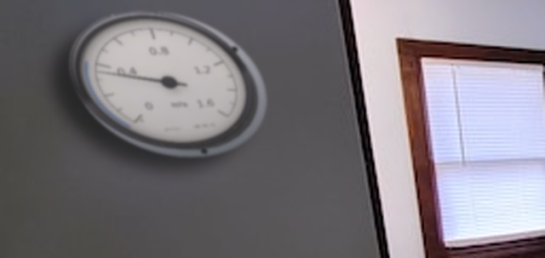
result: 0.35 MPa
